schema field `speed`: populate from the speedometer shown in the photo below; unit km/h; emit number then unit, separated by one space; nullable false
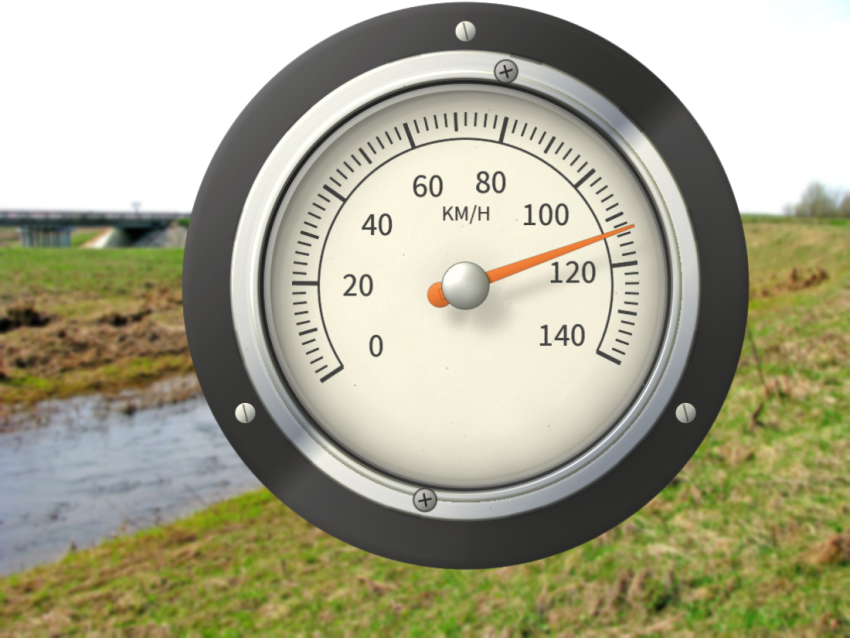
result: 113 km/h
